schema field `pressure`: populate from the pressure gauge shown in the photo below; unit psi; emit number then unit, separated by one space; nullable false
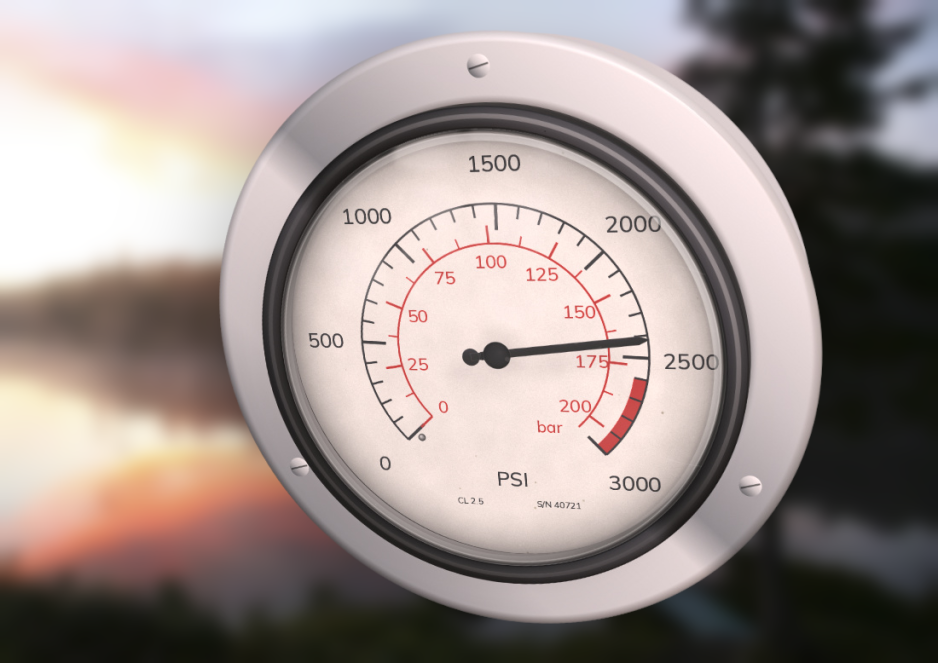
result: 2400 psi
